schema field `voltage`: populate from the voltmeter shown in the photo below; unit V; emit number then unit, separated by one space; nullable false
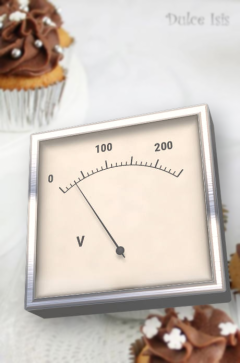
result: 30 V
